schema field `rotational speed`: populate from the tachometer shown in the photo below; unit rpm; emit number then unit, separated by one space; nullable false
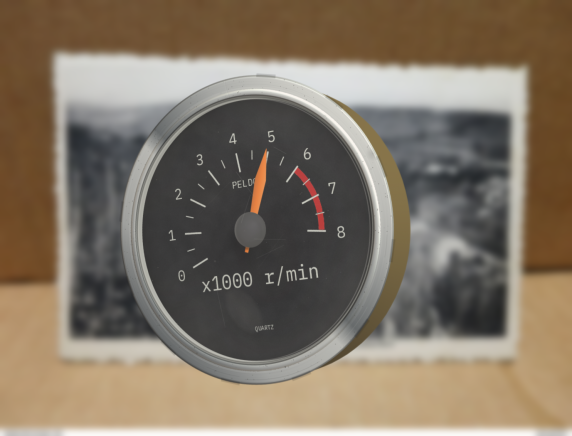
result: 5000 rpm
